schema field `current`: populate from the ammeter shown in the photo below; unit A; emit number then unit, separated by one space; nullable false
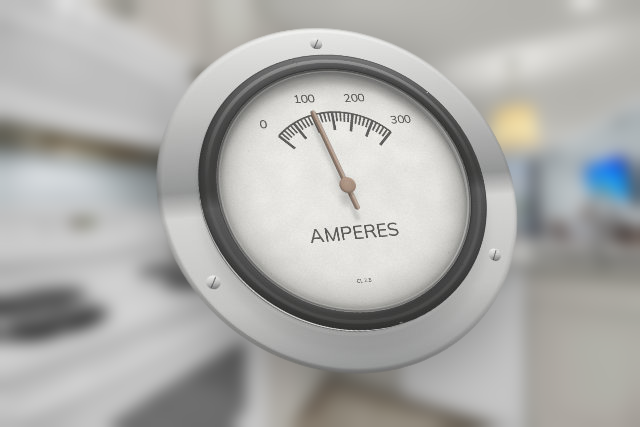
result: 100 A
